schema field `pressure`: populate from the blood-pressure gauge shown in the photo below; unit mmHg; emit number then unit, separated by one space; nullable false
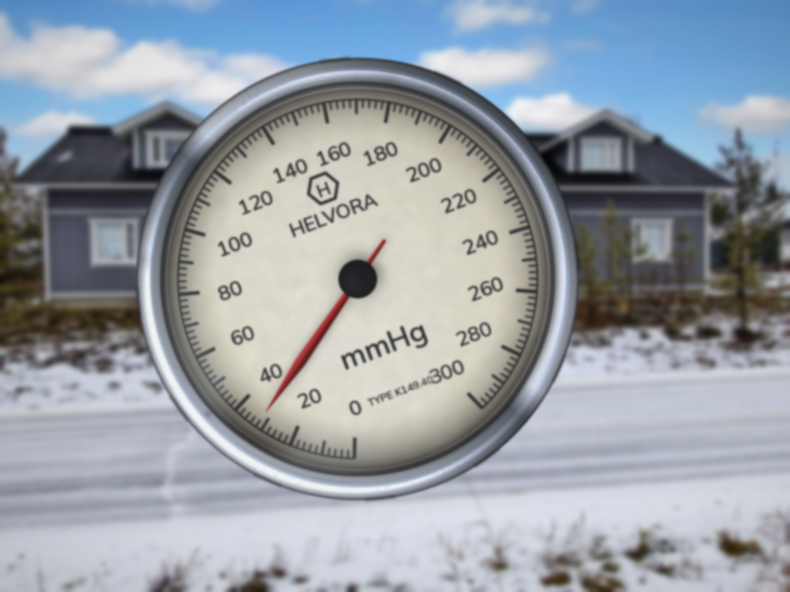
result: 32 mmHg
